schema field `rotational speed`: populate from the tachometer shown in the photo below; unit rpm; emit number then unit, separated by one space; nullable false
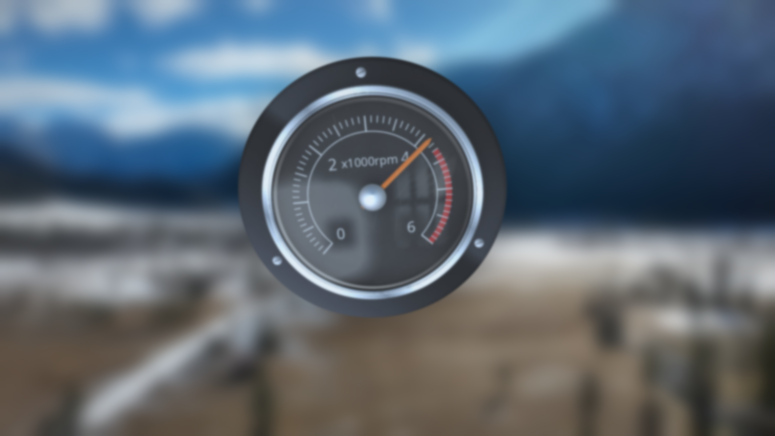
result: 4100 rpm
